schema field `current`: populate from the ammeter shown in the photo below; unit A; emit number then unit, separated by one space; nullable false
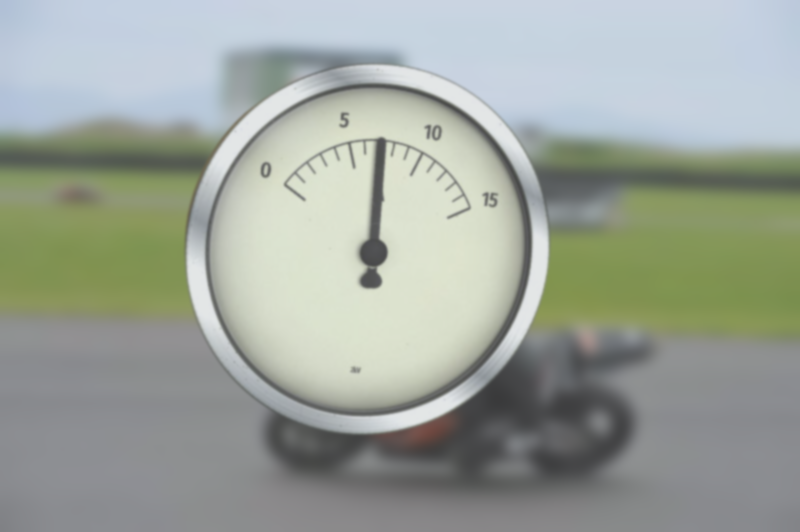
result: 7 A
